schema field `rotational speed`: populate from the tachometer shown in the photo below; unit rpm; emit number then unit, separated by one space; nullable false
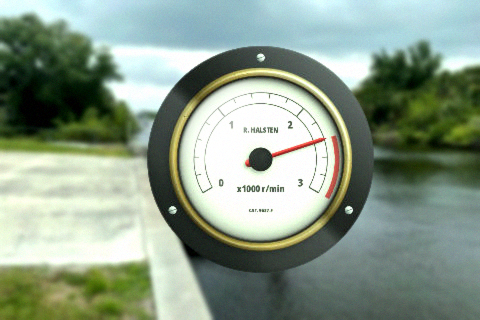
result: 2400 rpm
